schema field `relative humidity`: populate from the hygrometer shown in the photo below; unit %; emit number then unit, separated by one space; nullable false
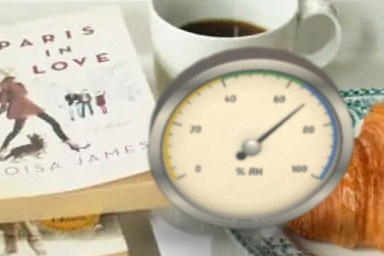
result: 68 %
